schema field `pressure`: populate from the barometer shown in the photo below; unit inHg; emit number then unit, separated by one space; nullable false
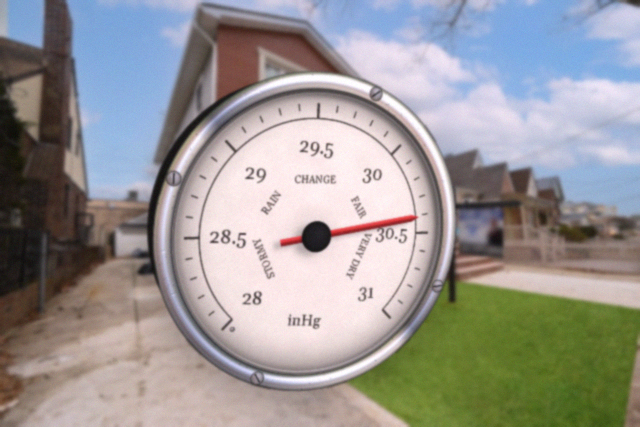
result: 30.4 inHg
